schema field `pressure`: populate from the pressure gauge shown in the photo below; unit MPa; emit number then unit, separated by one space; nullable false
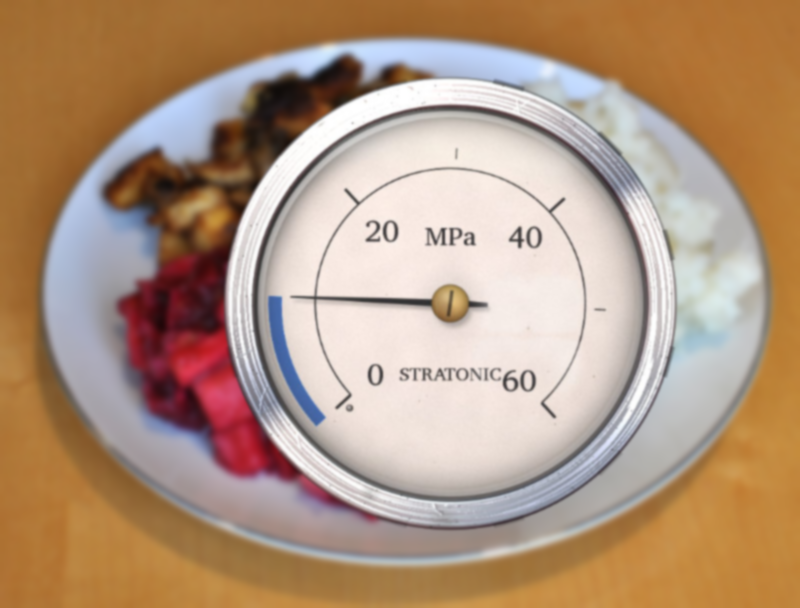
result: 10 MPa
